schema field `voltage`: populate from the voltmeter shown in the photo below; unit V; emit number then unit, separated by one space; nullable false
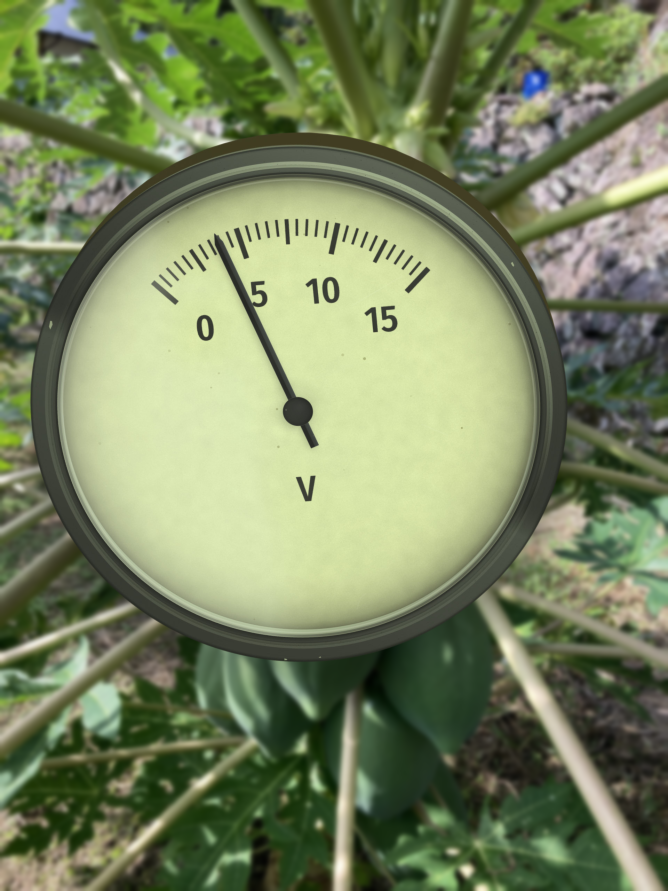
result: 4 V
